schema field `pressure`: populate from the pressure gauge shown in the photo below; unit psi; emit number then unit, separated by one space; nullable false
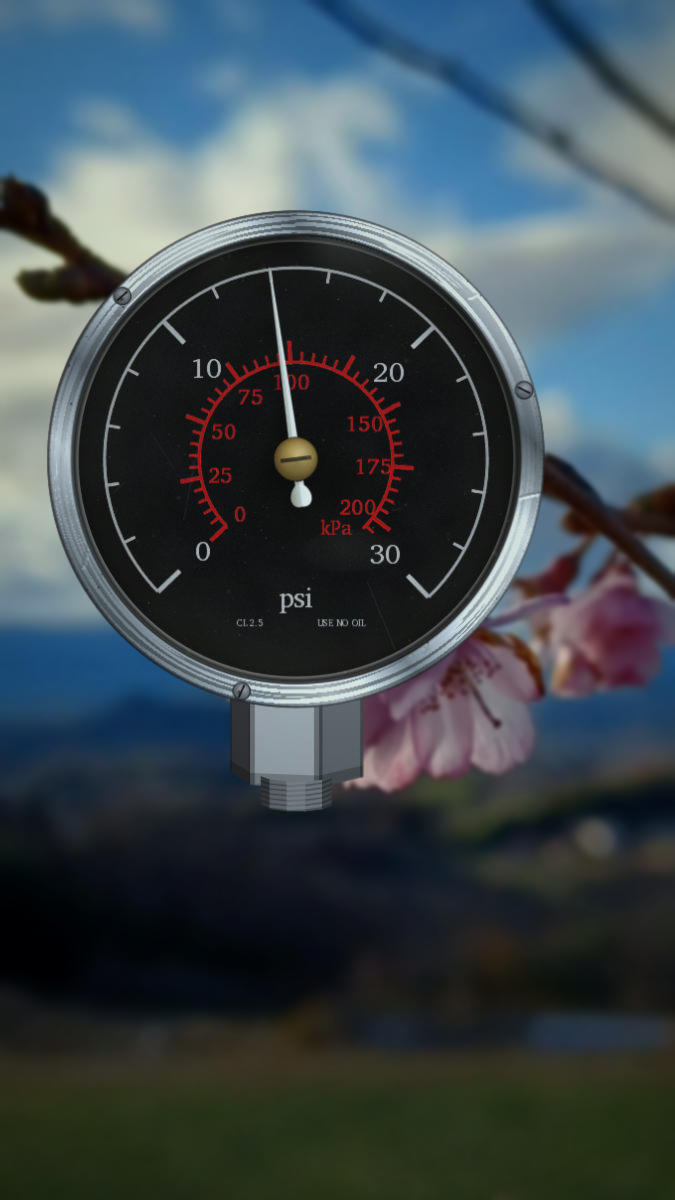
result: 14 psi
